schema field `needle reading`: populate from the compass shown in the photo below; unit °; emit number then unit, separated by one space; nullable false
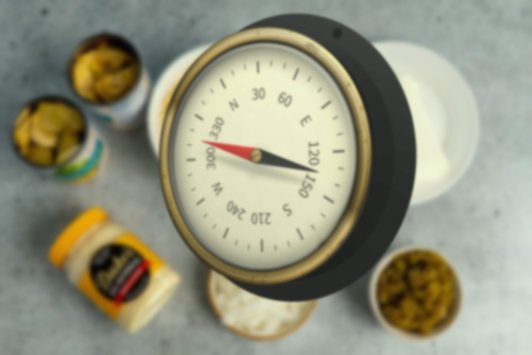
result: 315 °
